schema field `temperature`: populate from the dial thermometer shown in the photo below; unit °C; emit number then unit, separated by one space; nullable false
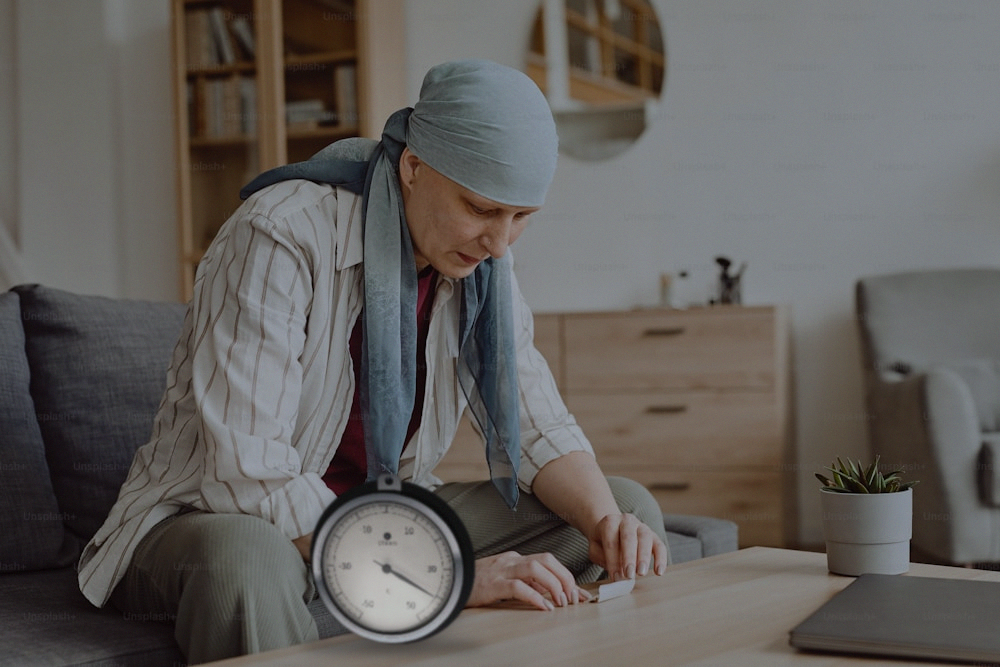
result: 40 °C
